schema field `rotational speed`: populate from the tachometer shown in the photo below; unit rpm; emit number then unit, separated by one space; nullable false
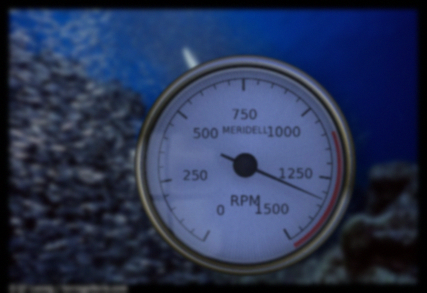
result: 1325 rpm
